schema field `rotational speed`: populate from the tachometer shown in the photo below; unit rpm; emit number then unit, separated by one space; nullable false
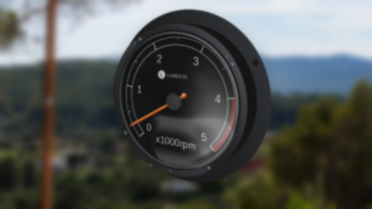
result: 250 rpm
